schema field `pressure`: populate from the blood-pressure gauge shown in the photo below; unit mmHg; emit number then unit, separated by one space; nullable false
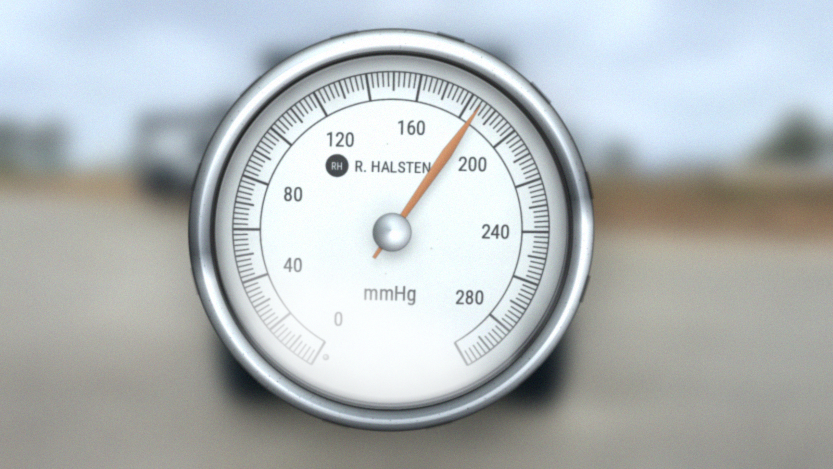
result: 184 mmHg
